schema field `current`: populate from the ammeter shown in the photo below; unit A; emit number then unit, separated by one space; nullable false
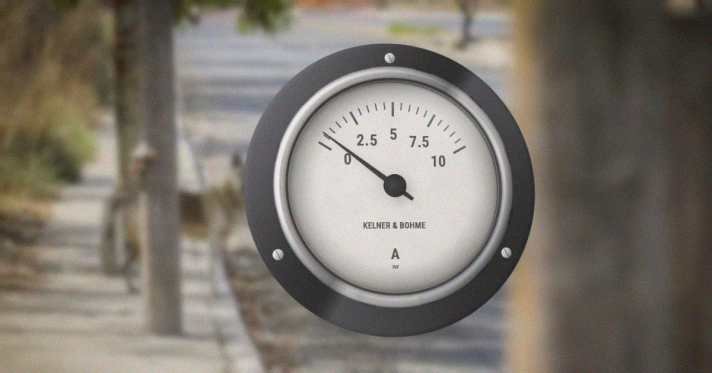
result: 0.5 A
